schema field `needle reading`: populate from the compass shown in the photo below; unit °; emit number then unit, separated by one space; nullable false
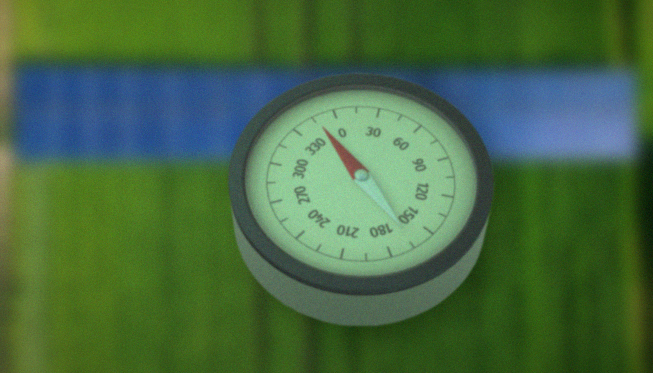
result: 345 °
